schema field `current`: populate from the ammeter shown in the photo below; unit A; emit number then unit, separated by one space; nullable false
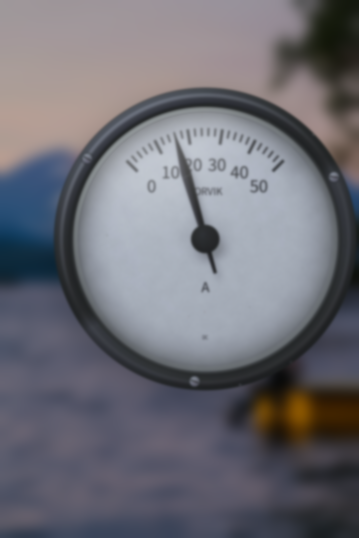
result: 16 A
